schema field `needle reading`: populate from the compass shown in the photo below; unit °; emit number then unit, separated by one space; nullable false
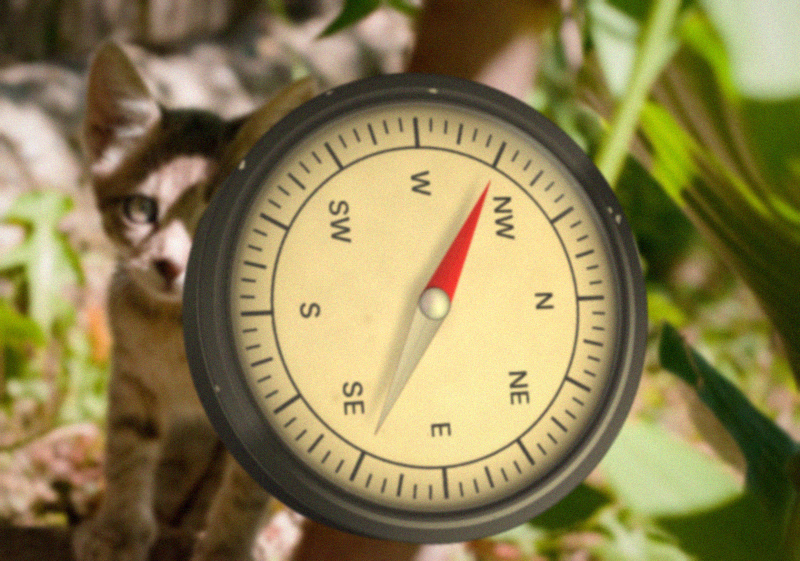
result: 300 °
